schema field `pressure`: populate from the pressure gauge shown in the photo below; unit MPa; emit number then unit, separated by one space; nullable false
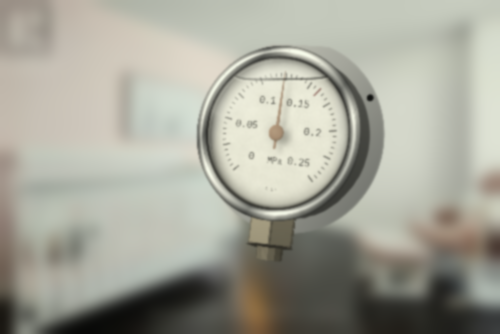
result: 0.125 MPa
